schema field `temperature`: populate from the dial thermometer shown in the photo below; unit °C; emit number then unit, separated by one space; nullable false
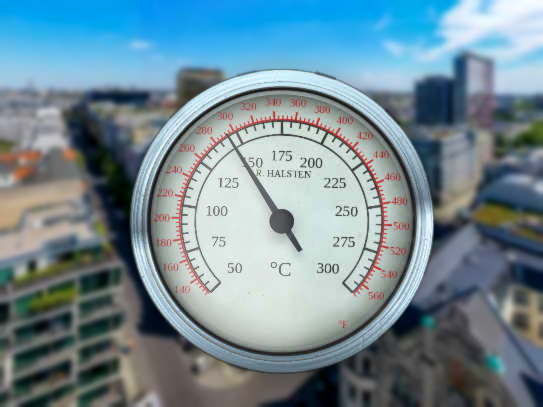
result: 145 °C
